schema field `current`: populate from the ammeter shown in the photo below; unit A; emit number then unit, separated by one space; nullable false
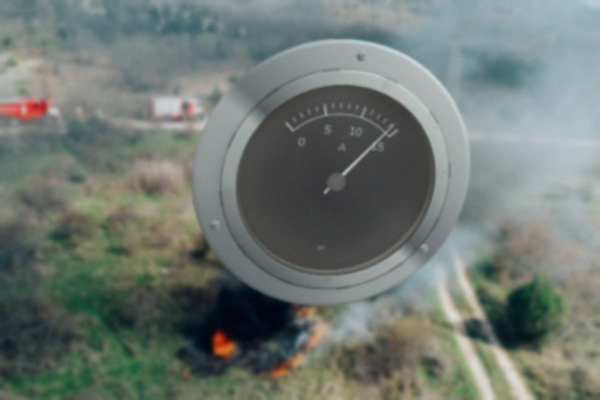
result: 14 A
